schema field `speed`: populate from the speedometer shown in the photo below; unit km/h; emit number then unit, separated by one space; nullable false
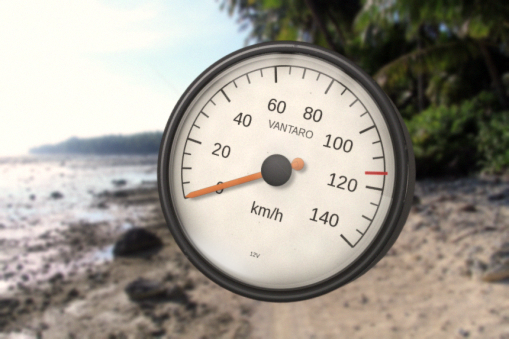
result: 0 km/h
